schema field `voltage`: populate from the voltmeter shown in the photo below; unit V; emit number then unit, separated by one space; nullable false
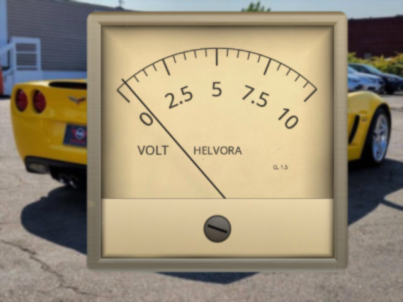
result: 0.5 V
